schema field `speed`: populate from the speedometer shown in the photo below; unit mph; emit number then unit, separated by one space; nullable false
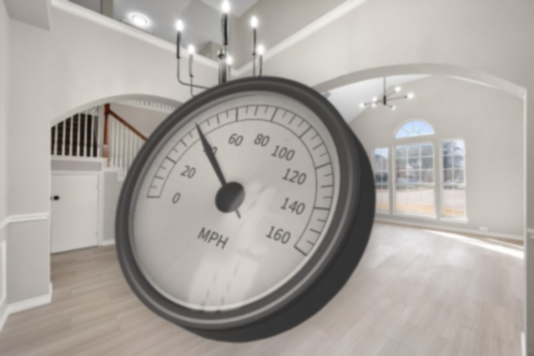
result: 40 mph
